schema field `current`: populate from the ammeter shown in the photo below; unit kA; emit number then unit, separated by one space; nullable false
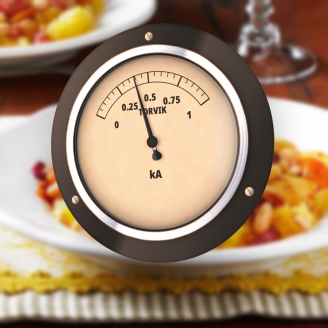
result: 0.4 kA
